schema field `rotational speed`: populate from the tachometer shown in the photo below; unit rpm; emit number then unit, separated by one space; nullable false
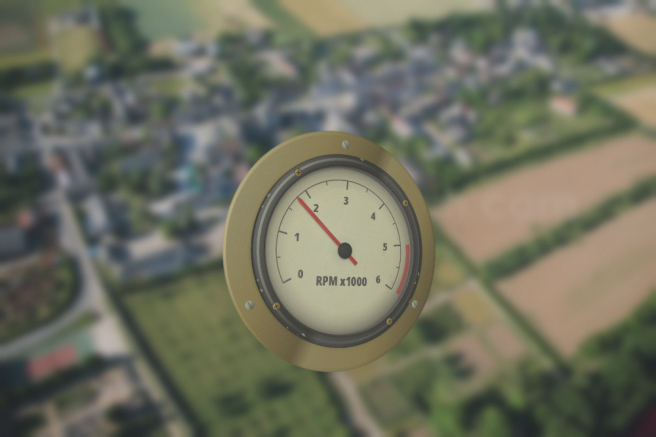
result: 1750 rpm
